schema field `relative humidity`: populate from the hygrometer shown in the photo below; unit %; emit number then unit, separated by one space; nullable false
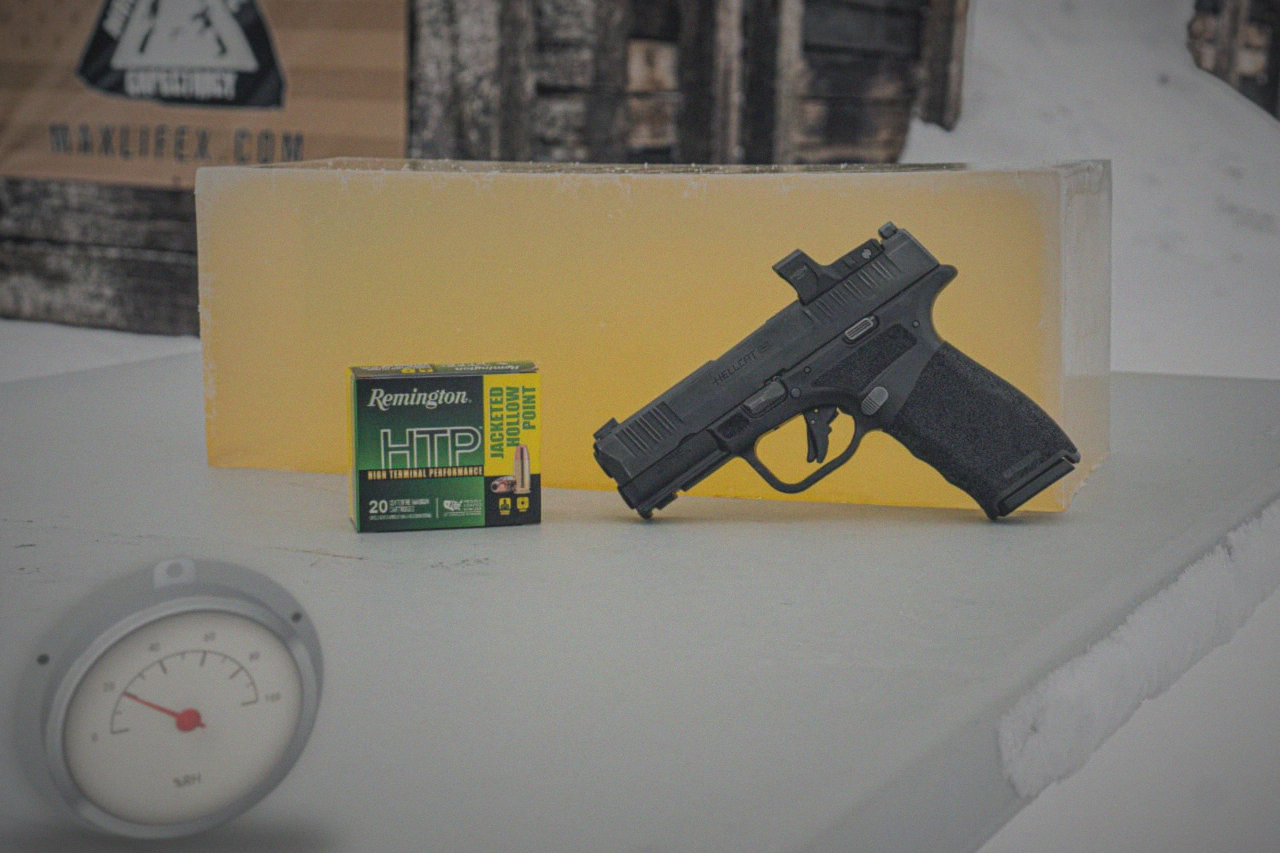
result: 20 %
